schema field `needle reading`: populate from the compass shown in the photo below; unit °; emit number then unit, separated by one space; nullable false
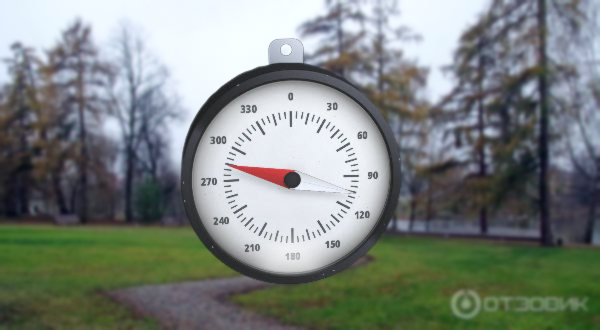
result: 285 °
